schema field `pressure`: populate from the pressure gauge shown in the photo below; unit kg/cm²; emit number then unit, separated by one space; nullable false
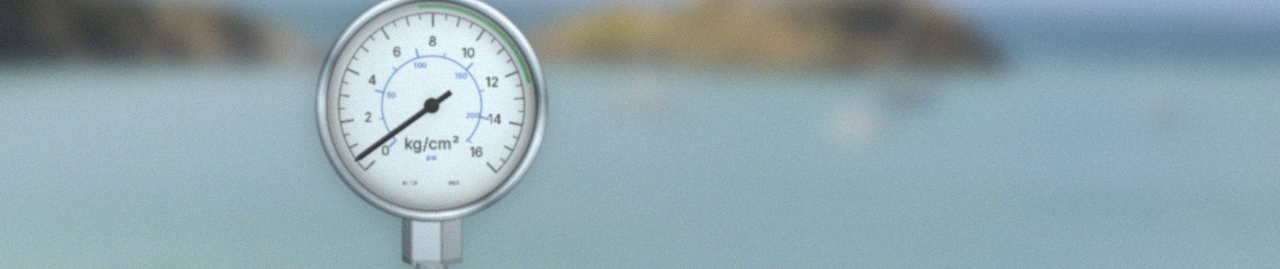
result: 0.5 kg/cm²
